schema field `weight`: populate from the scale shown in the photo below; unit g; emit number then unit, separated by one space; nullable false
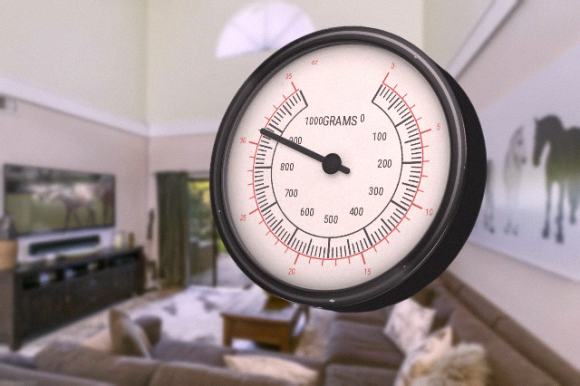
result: 880 g
